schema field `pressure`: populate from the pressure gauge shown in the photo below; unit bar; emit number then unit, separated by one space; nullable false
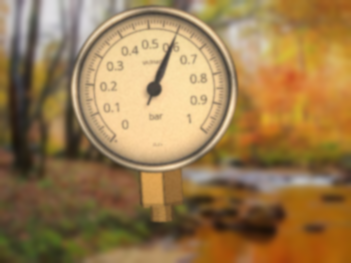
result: 0.6 bar
